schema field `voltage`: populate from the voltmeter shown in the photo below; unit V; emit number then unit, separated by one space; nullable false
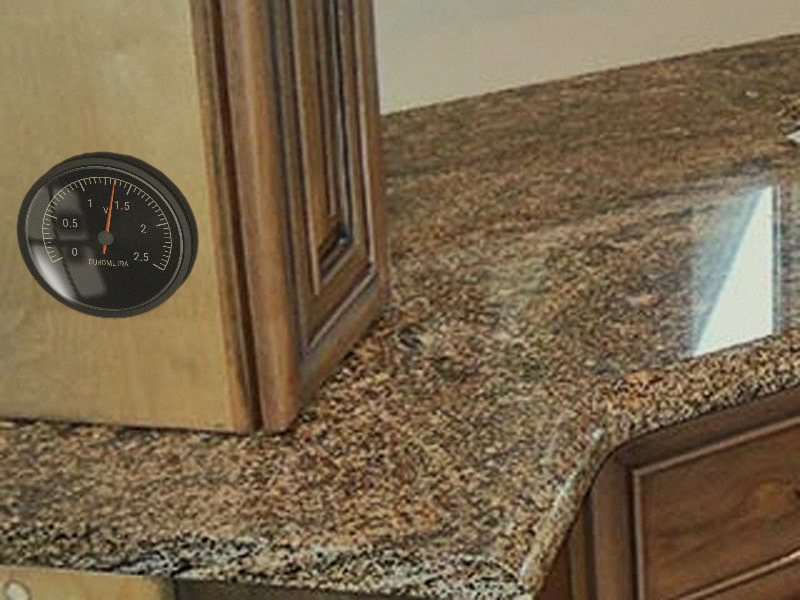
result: 1.35 V
